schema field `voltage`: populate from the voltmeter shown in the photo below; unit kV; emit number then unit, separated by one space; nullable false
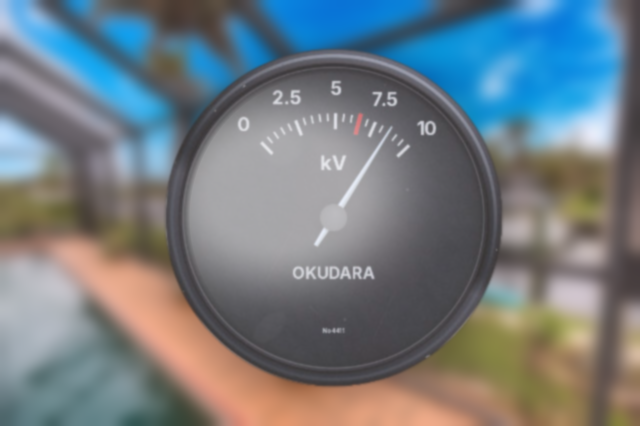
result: 8.5 kV
